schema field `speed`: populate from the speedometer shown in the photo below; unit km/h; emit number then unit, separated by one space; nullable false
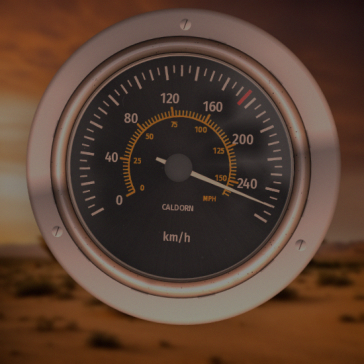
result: 250 km/h
